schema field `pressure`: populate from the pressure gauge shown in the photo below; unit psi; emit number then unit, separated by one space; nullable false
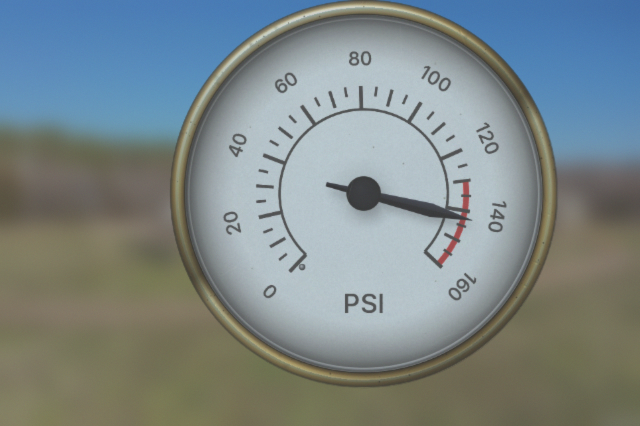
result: 142.5 psi
